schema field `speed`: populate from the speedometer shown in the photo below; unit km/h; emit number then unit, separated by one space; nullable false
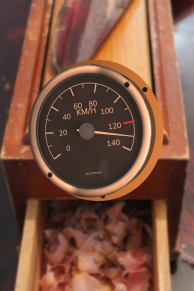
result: 130 km/h
